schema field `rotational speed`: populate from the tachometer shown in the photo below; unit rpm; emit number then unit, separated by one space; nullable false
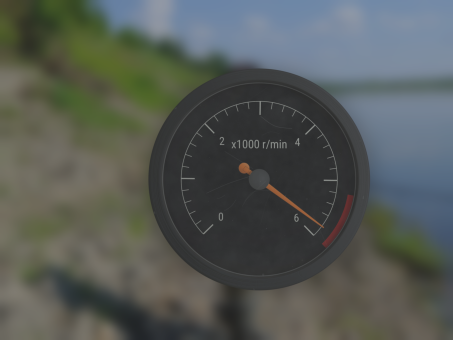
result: 5800 rpm
